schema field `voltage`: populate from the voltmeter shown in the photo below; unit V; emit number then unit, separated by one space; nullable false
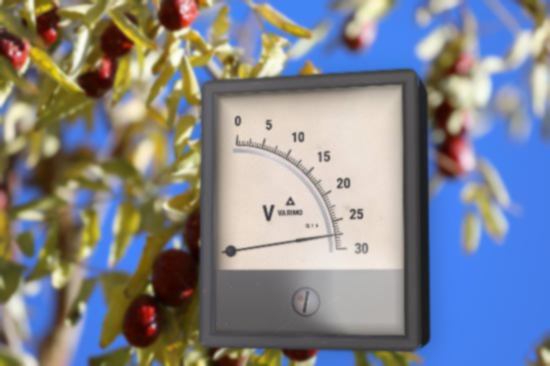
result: 27.5 V
